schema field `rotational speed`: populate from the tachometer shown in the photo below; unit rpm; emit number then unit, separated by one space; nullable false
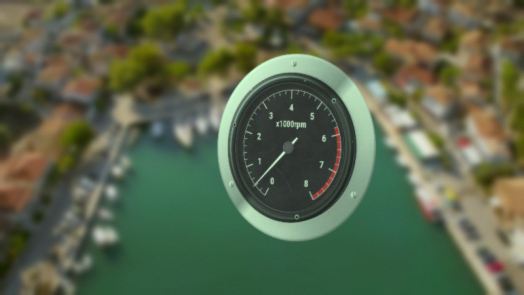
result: 400 rpm
